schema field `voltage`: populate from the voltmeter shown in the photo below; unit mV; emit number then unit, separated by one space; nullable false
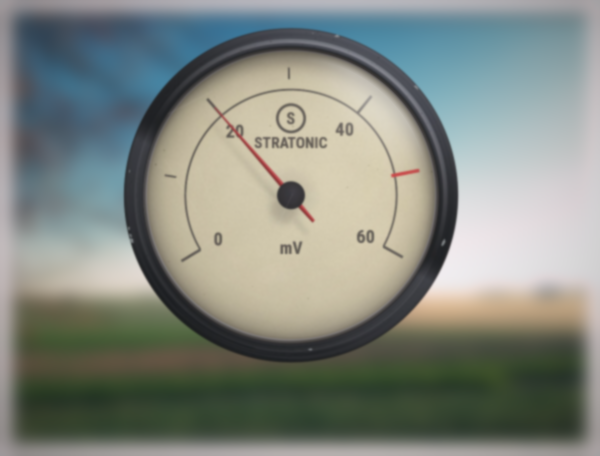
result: 20 mV
